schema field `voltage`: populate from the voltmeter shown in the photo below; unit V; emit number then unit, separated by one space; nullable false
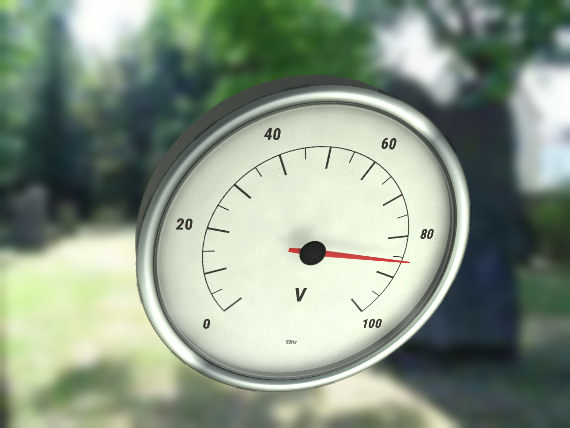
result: 85 V
